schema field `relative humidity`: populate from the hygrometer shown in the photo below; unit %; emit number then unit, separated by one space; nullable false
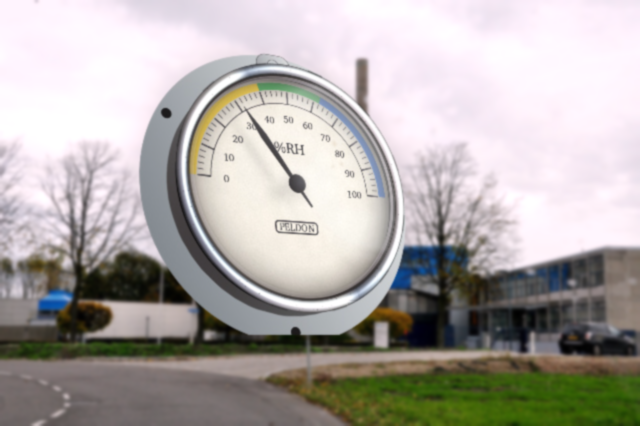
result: 30 %
